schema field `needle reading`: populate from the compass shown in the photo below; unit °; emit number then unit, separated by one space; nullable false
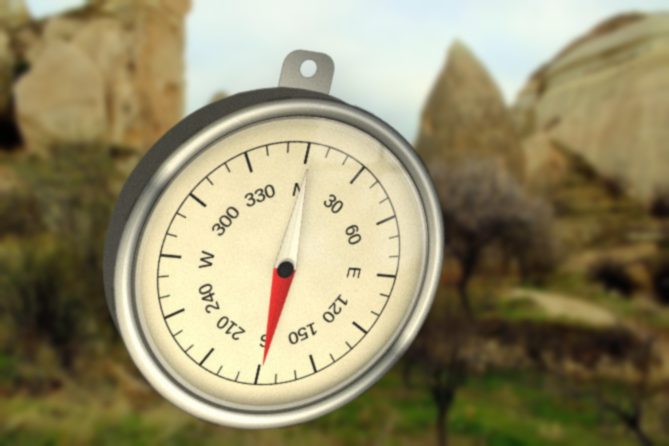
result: 180 °
